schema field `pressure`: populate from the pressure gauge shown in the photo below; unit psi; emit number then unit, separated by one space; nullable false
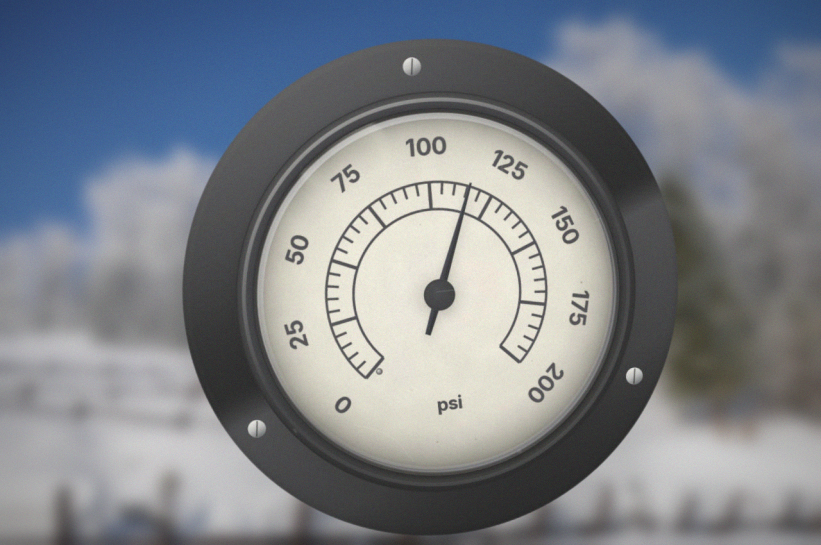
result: 115 psi
